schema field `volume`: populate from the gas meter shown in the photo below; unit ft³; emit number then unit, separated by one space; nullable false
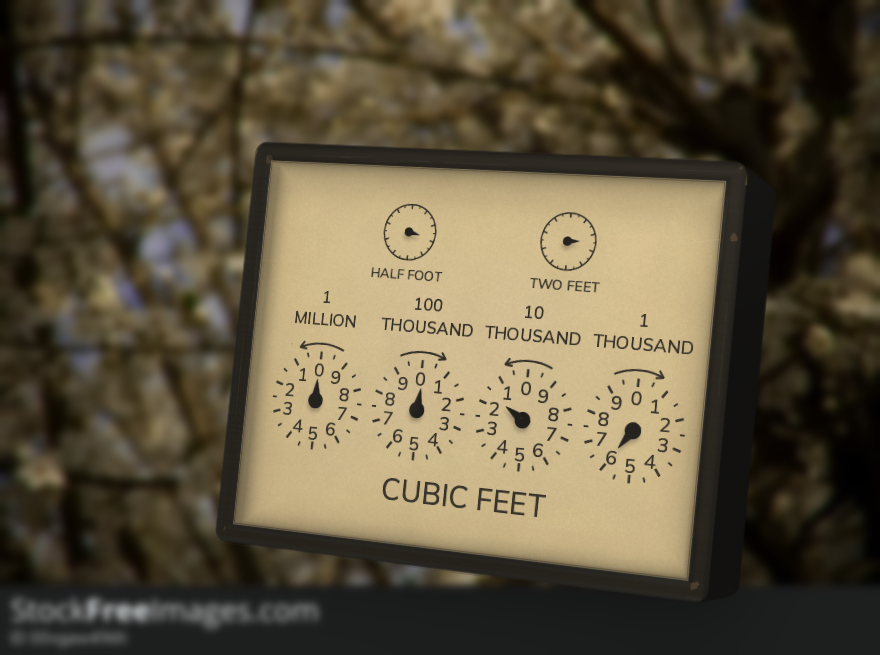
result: 1600 ft³
